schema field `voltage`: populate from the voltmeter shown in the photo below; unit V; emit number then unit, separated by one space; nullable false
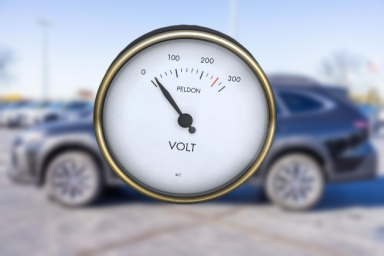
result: 20 V
